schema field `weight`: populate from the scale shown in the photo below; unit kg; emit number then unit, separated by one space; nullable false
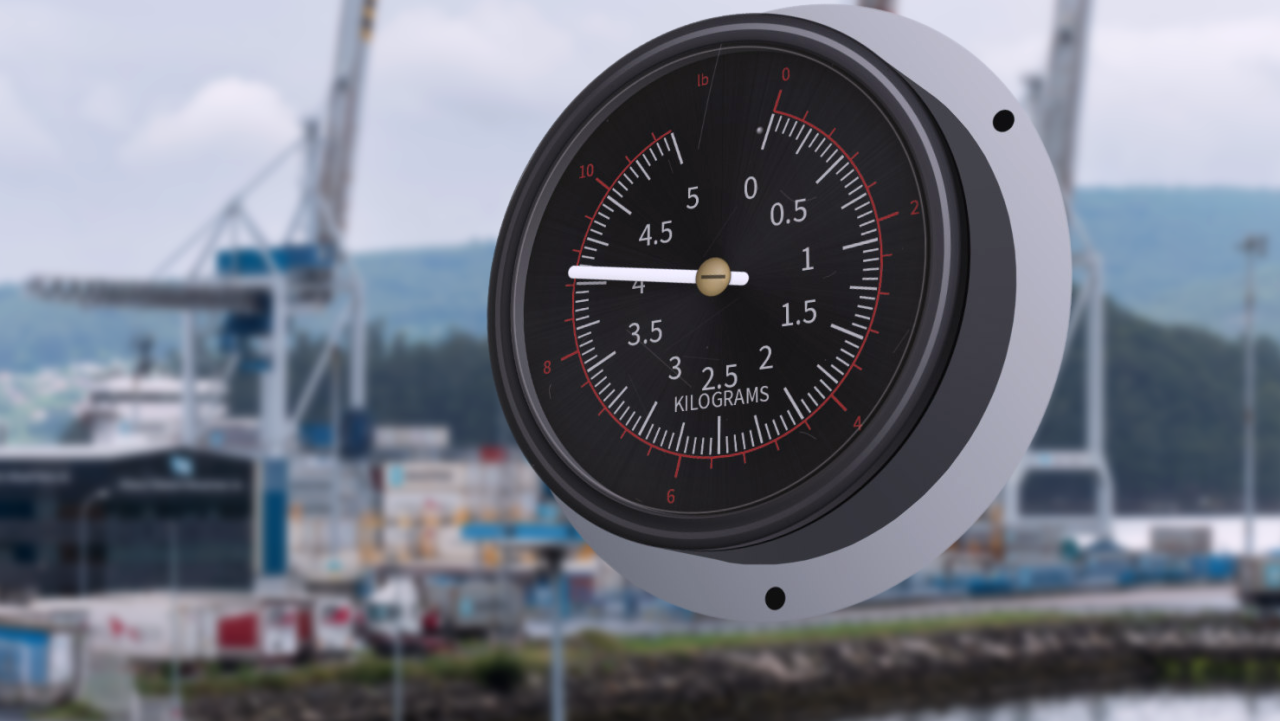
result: 4.05 kg
